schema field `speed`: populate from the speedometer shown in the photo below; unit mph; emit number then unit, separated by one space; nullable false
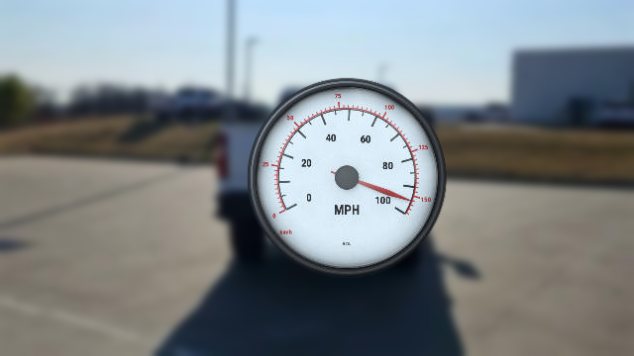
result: 95 mph
